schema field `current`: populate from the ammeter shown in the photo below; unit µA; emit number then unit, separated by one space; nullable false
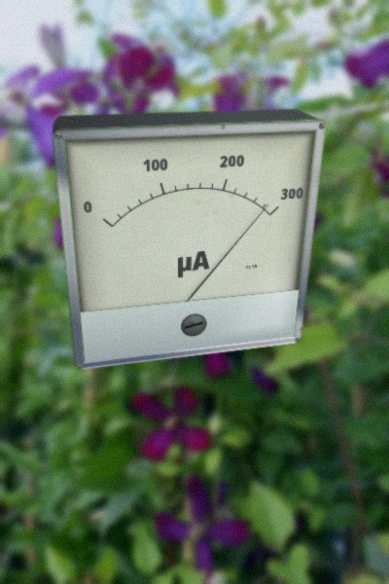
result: 280 µA
